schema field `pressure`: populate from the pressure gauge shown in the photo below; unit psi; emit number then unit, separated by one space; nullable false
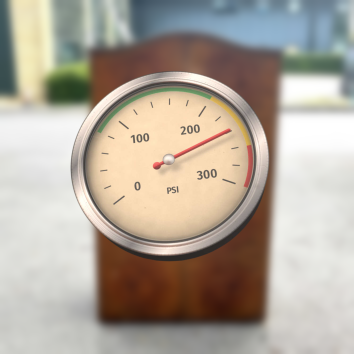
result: 240 psi
